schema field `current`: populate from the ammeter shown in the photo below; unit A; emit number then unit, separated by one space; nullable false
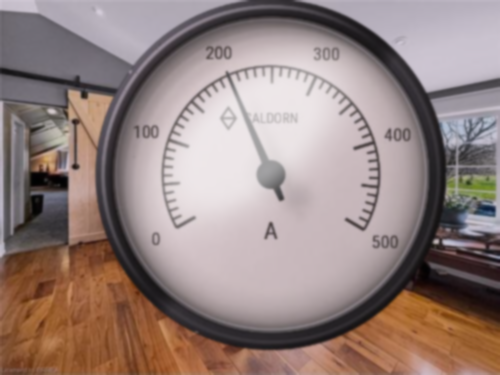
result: 200 A
